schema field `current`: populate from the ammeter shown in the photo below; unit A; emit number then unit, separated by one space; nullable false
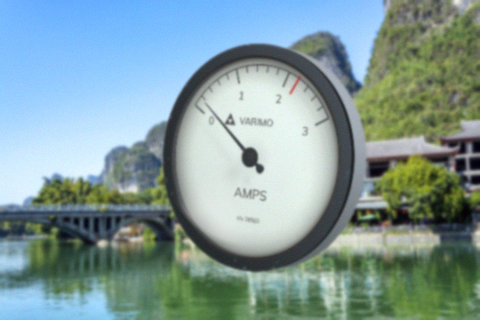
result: 0.2 A
